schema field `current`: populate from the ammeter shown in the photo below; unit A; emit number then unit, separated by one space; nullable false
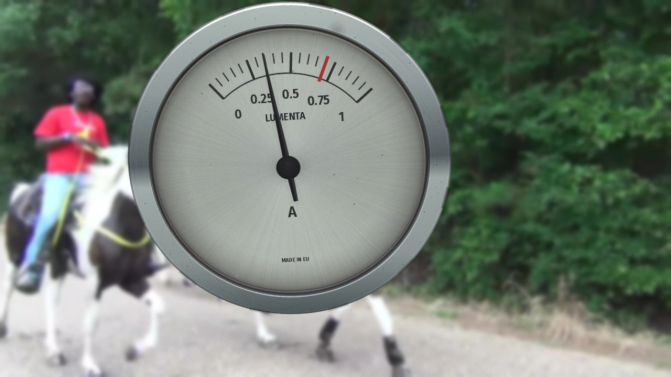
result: 0.35 A
